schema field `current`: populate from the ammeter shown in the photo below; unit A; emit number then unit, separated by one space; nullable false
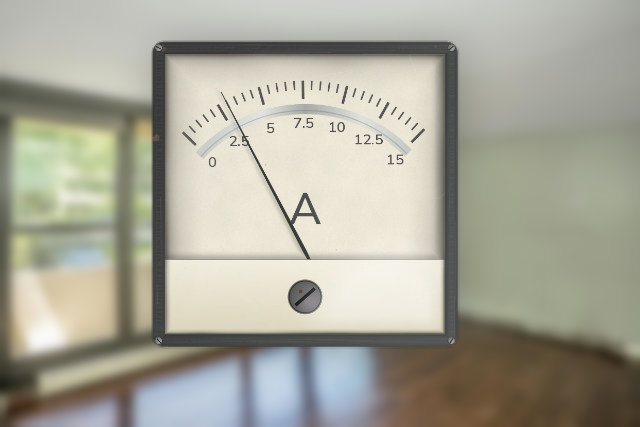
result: 3 A
